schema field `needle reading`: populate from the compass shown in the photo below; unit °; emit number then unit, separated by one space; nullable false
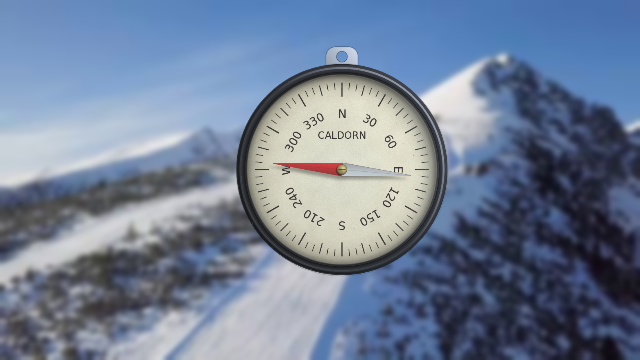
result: 275 °
